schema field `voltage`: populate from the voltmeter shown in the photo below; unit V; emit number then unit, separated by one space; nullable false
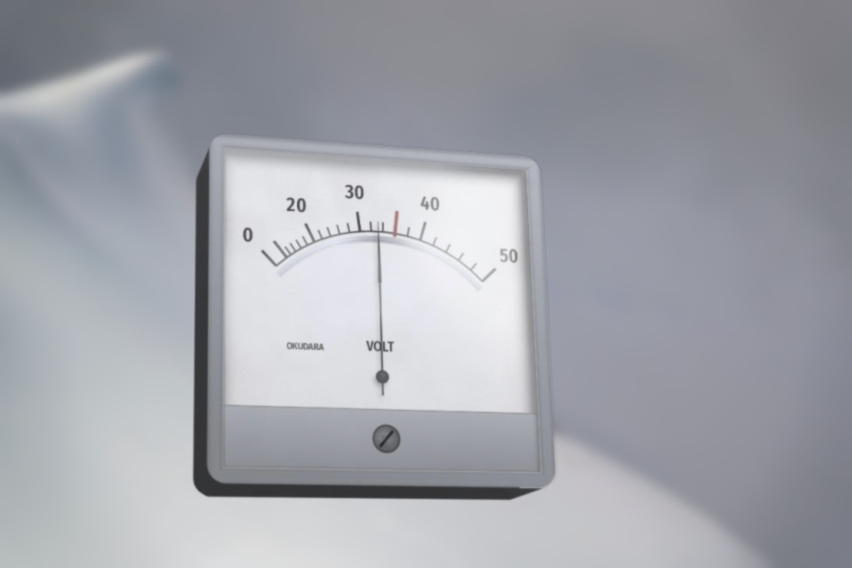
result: 33 V
